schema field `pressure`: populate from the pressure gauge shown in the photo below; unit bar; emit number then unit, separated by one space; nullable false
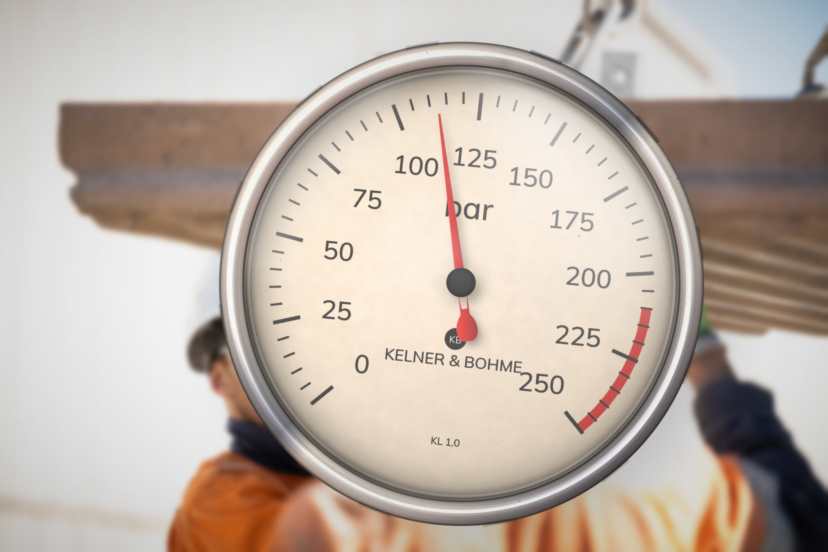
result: 112.5 bar
